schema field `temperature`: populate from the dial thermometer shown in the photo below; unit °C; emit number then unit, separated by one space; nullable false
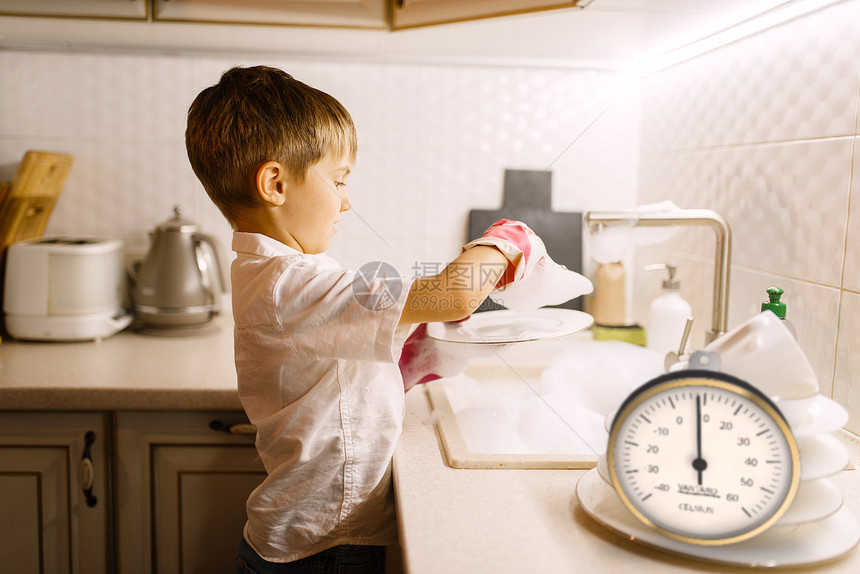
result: 8 °C
